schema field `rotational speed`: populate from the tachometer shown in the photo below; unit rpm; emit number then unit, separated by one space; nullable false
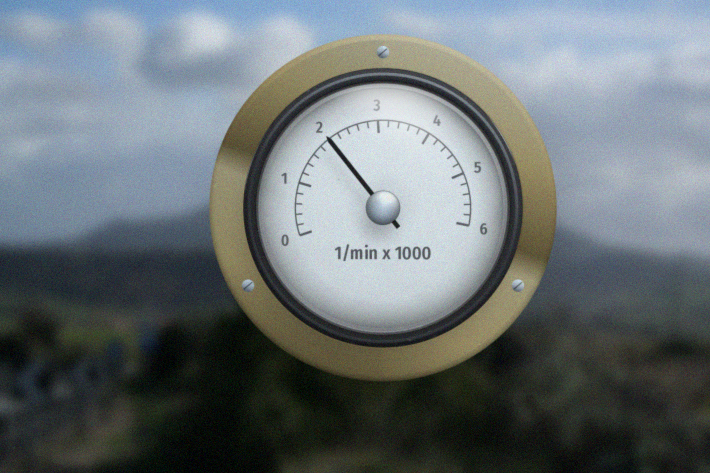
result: 2000 rpm
